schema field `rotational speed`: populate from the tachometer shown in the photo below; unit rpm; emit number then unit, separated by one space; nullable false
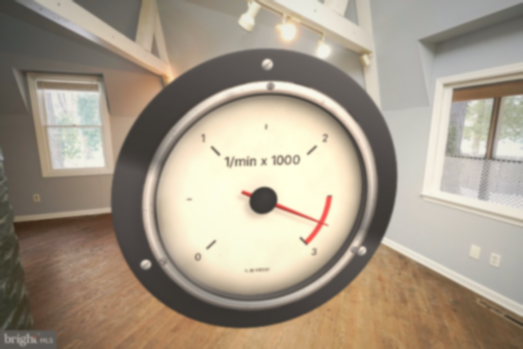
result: 2750 rpm
